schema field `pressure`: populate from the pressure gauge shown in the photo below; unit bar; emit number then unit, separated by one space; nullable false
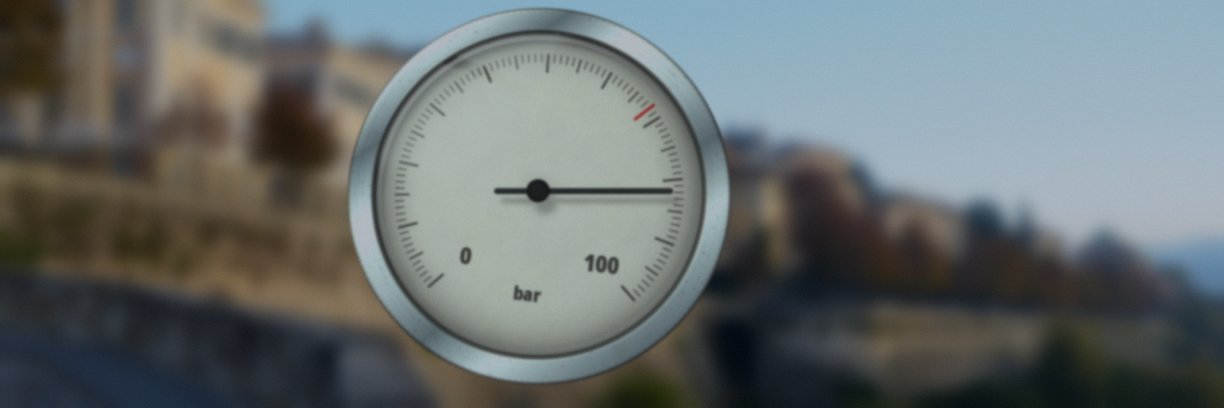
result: 82 bar
